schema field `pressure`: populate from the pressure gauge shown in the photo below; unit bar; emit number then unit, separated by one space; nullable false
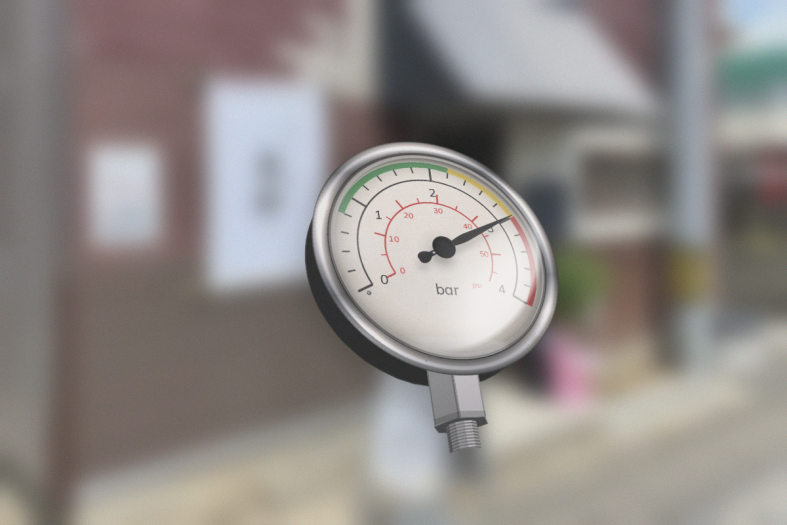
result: 3 bar
